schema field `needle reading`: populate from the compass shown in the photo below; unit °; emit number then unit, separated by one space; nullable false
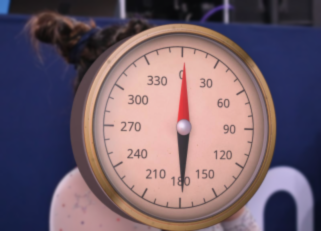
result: 0 °
